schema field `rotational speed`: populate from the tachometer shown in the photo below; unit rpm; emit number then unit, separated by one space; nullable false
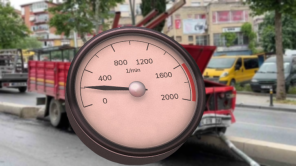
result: 200 rpm
